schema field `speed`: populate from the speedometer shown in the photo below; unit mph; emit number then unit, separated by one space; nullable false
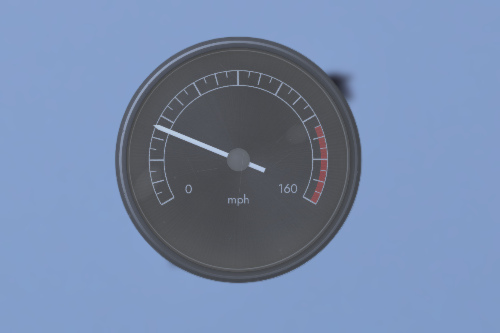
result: 35 mph
